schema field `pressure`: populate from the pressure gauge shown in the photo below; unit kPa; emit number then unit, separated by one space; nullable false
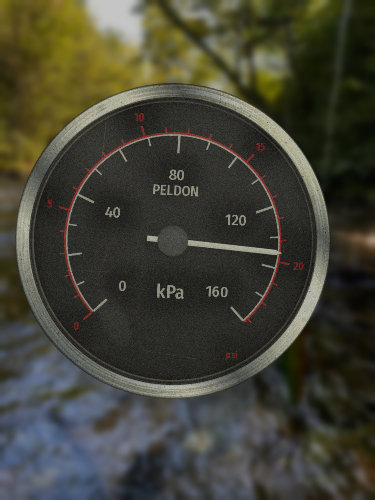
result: 135 kPa
